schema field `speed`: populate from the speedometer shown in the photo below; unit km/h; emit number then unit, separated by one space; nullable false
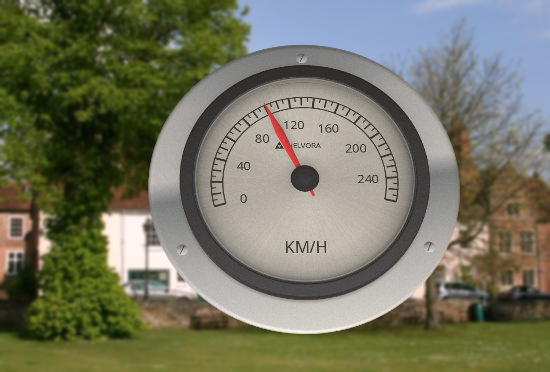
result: 100 km/h
